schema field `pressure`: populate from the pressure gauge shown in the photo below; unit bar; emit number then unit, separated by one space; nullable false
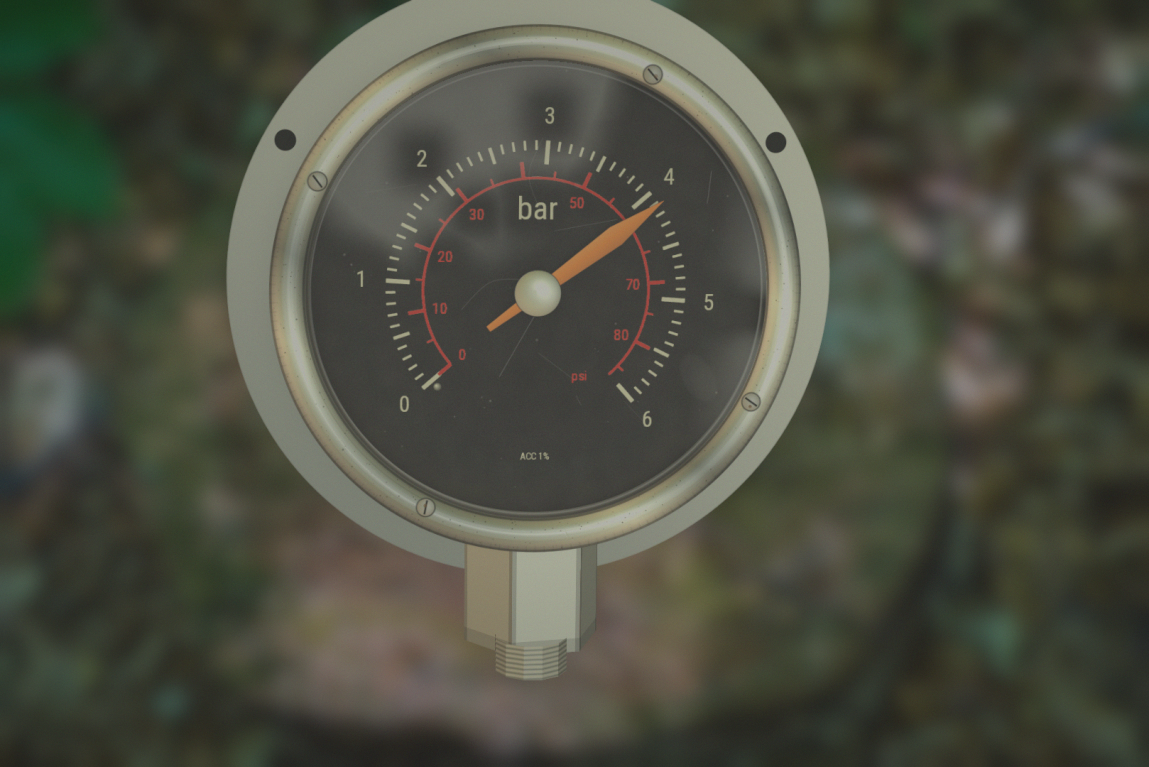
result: 4.1 bar
